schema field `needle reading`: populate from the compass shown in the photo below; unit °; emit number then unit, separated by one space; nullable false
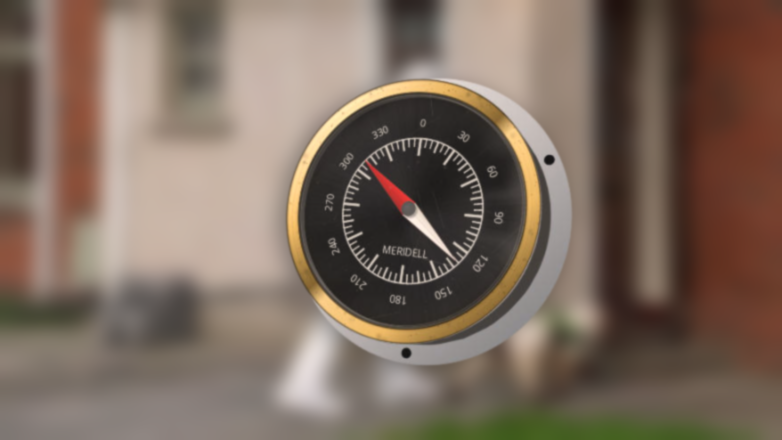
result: 310 °
